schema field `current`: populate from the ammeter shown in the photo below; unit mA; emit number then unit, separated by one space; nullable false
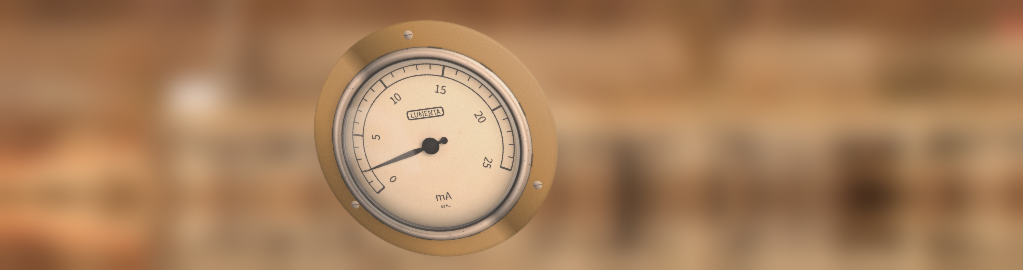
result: 2 mA
